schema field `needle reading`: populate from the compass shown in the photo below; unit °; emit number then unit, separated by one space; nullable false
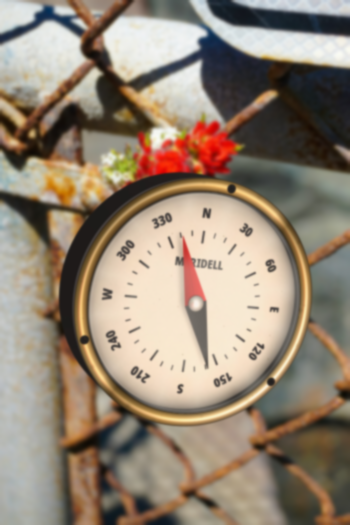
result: 340 °
